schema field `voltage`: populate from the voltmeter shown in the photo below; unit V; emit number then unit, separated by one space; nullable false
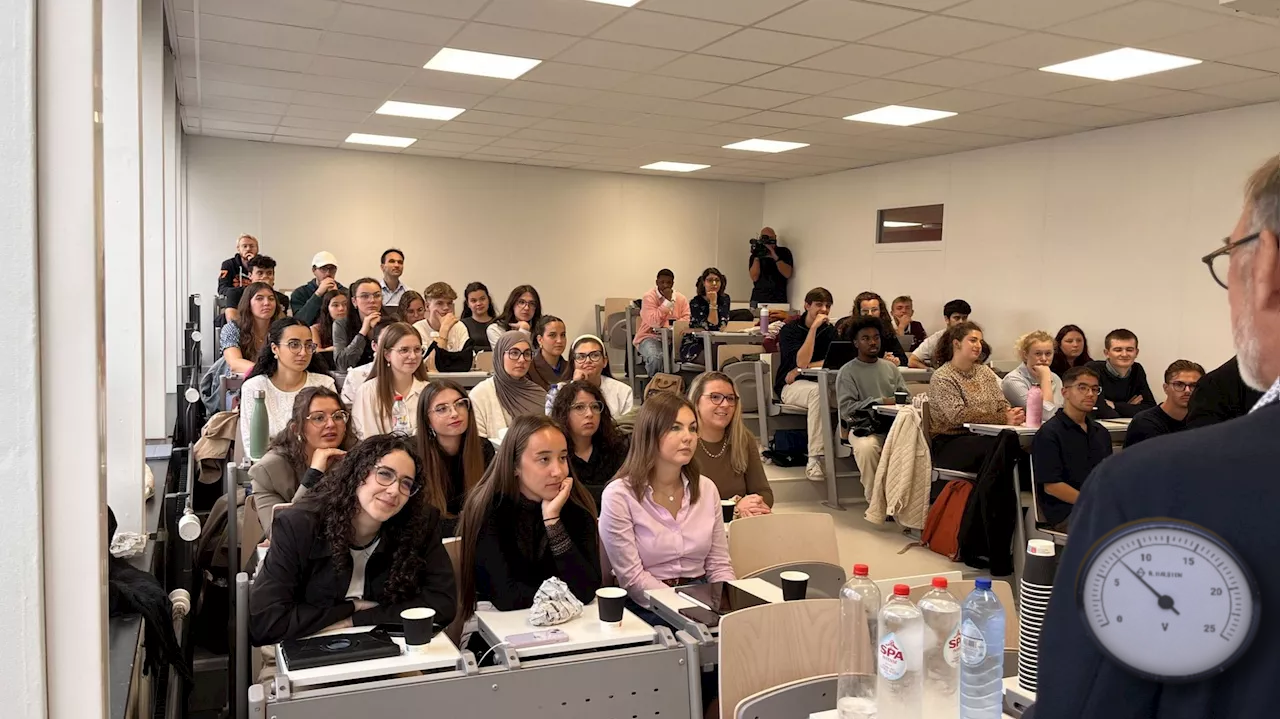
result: 7.5 V
